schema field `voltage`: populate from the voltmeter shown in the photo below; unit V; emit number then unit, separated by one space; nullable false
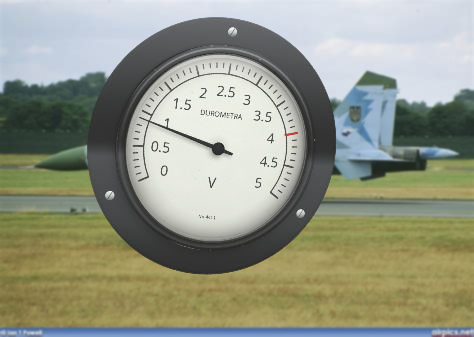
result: 0.9 V
